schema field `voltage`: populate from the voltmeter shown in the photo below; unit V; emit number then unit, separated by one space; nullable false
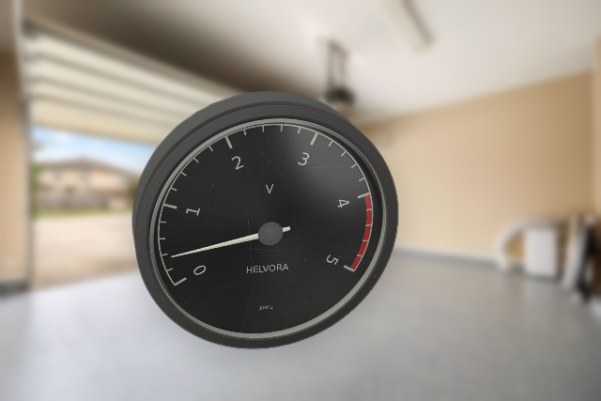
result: 0.4 V
